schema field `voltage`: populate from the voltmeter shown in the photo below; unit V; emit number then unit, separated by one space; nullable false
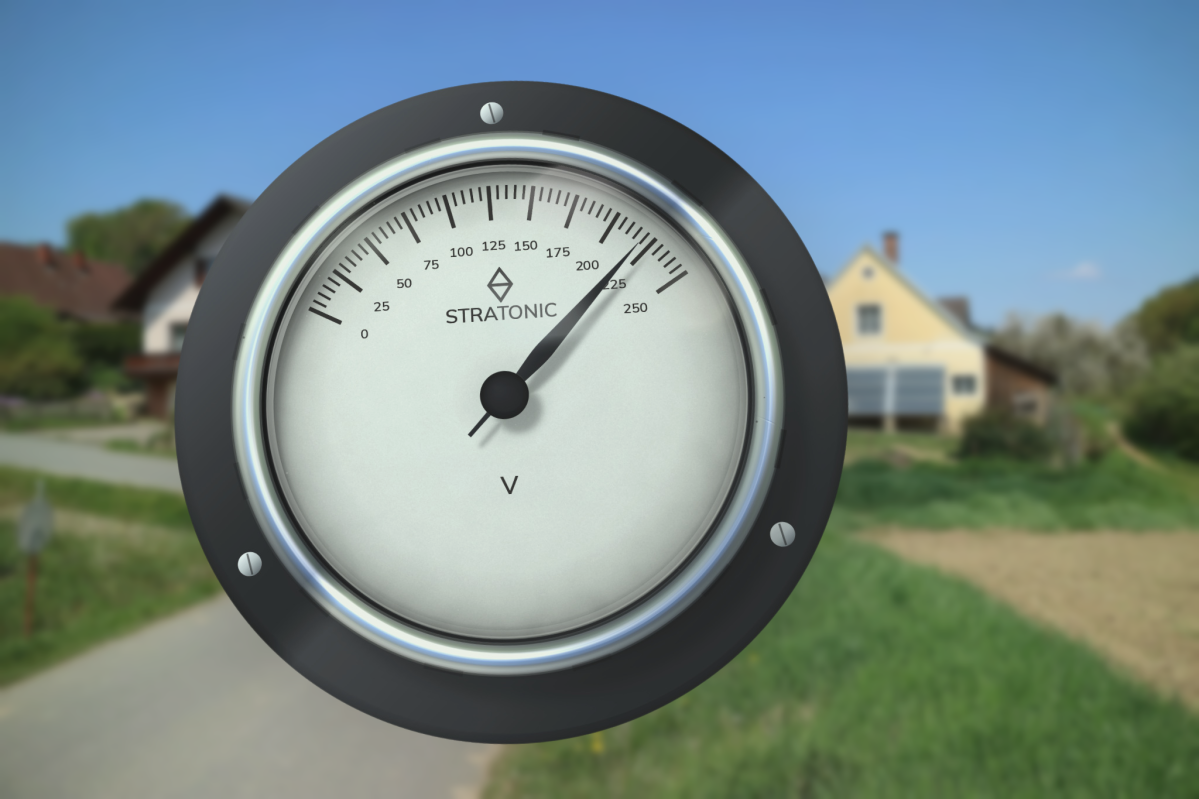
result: 220 V
